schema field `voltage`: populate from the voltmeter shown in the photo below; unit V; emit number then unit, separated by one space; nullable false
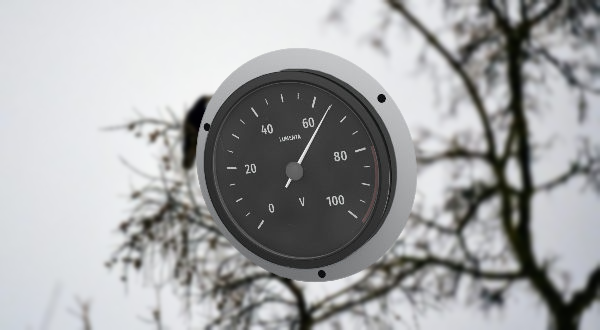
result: 65 V
